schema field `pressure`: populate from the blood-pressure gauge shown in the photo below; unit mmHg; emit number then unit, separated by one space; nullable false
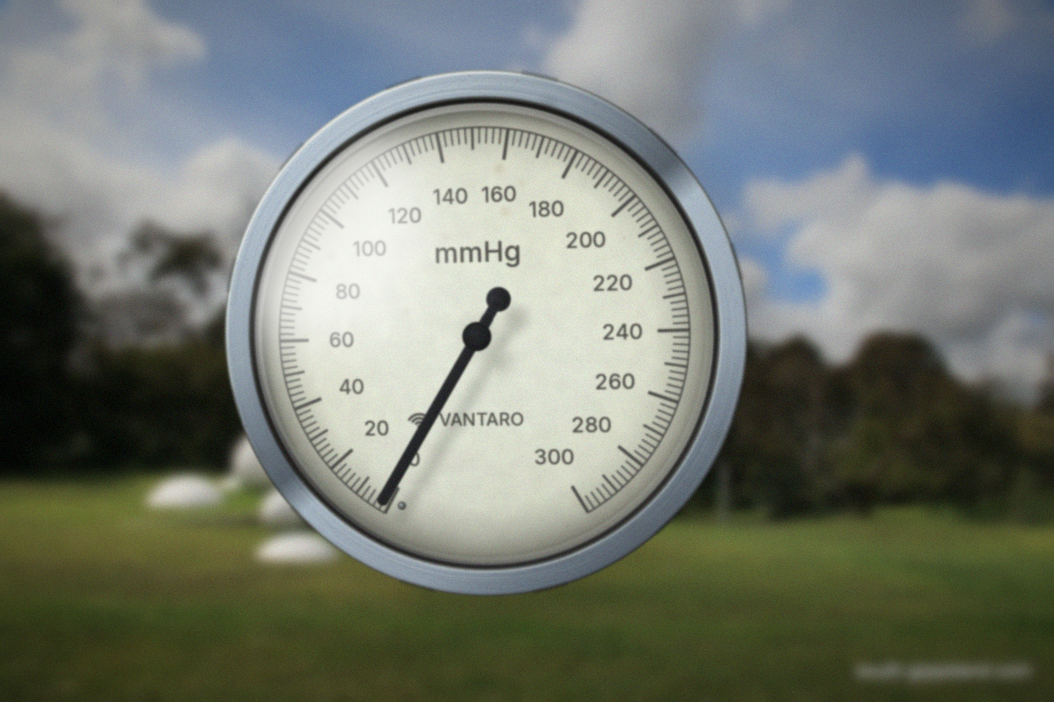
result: 2 mmHg
